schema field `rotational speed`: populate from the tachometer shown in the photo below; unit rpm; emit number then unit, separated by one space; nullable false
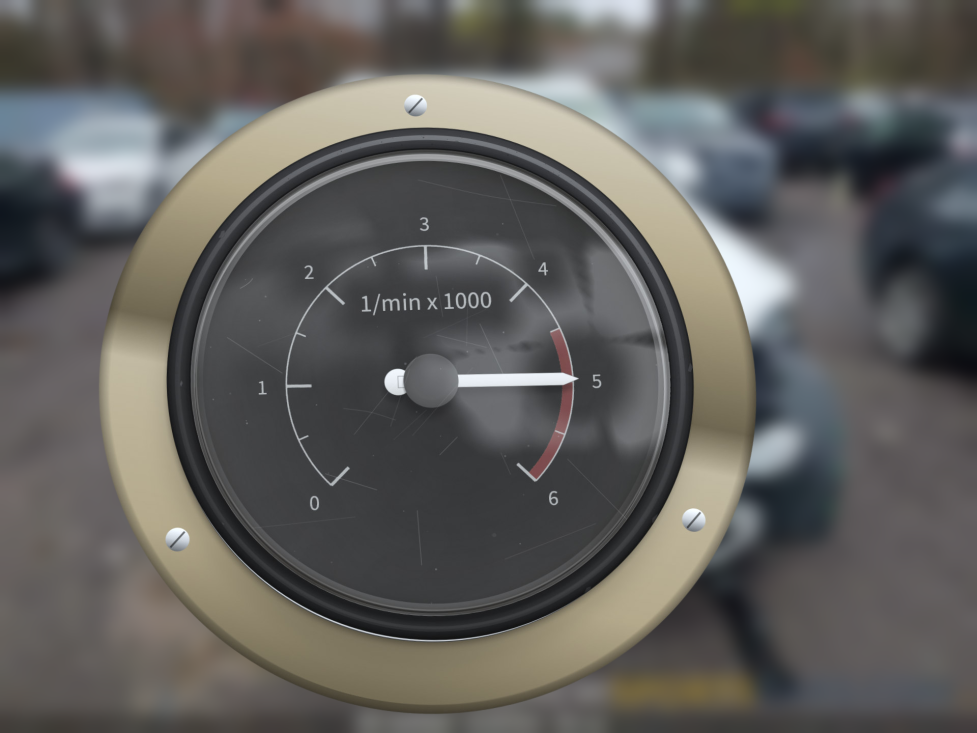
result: 5000 rpm
